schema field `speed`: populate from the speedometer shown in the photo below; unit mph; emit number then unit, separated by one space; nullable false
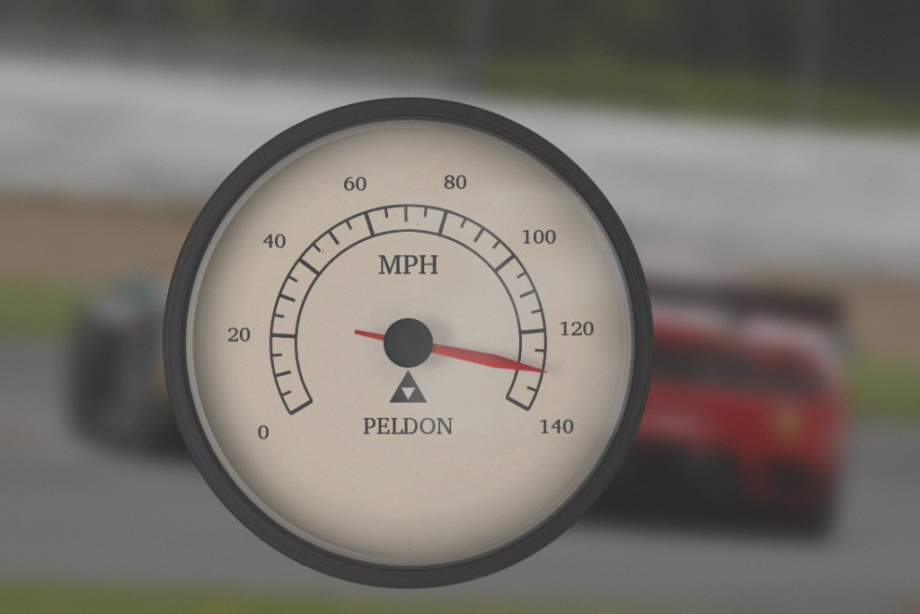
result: 130 mph
